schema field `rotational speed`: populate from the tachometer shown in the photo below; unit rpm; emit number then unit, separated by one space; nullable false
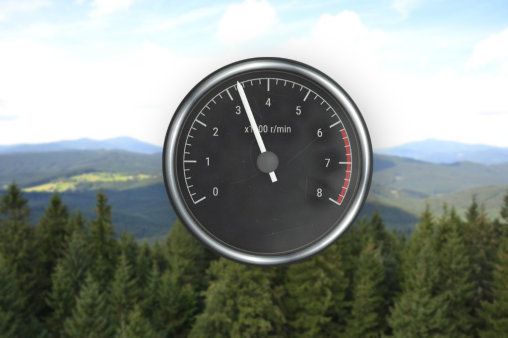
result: 3300 rpm
